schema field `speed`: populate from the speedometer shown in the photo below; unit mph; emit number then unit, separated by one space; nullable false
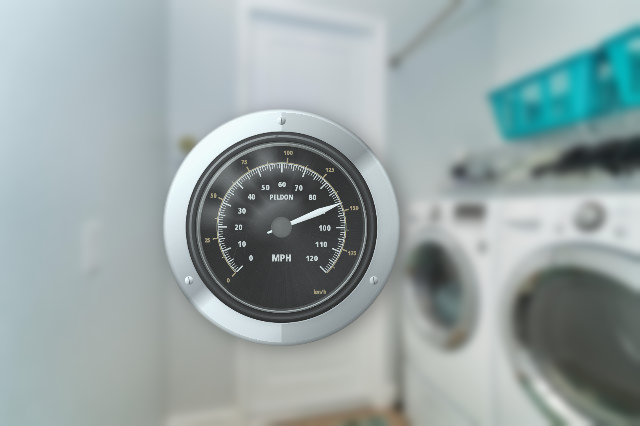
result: 90 mph
